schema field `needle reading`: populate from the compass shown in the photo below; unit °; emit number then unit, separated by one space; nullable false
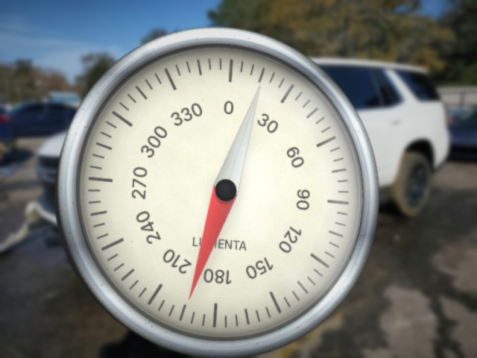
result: 195 °
